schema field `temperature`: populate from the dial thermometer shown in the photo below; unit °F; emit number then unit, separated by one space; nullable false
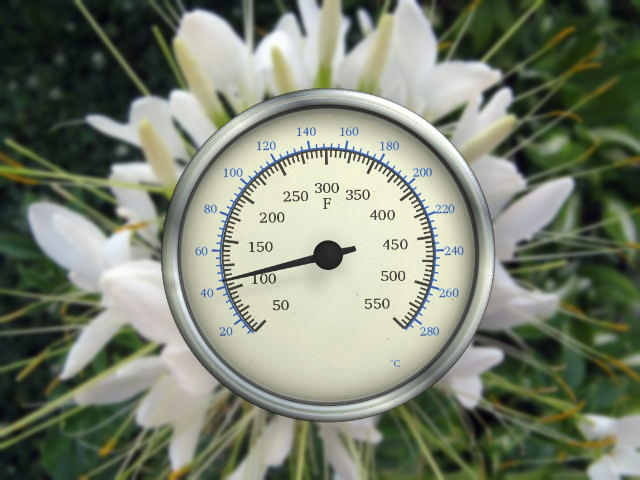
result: 110 °F
